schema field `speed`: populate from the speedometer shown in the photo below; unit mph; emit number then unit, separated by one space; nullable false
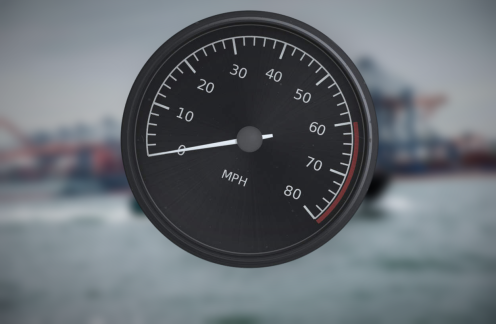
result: 0 mph
